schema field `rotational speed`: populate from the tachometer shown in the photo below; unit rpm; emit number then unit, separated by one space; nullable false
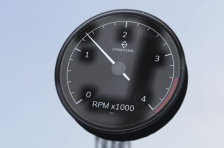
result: 1300 rpm
